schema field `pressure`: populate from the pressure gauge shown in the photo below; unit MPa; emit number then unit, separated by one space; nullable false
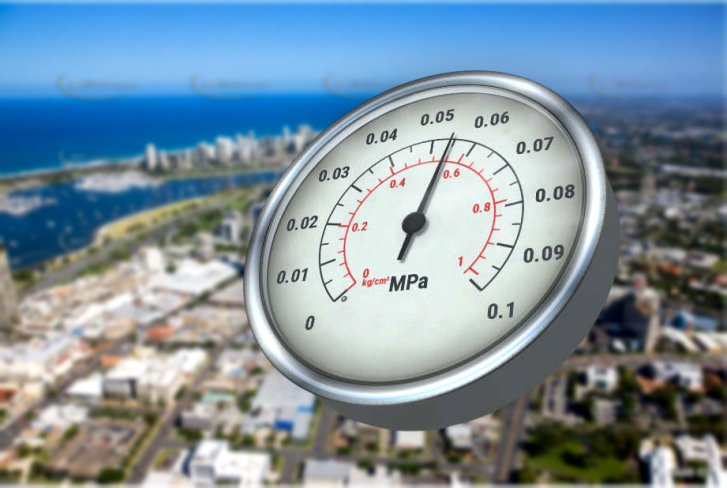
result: 0.055 MPa
